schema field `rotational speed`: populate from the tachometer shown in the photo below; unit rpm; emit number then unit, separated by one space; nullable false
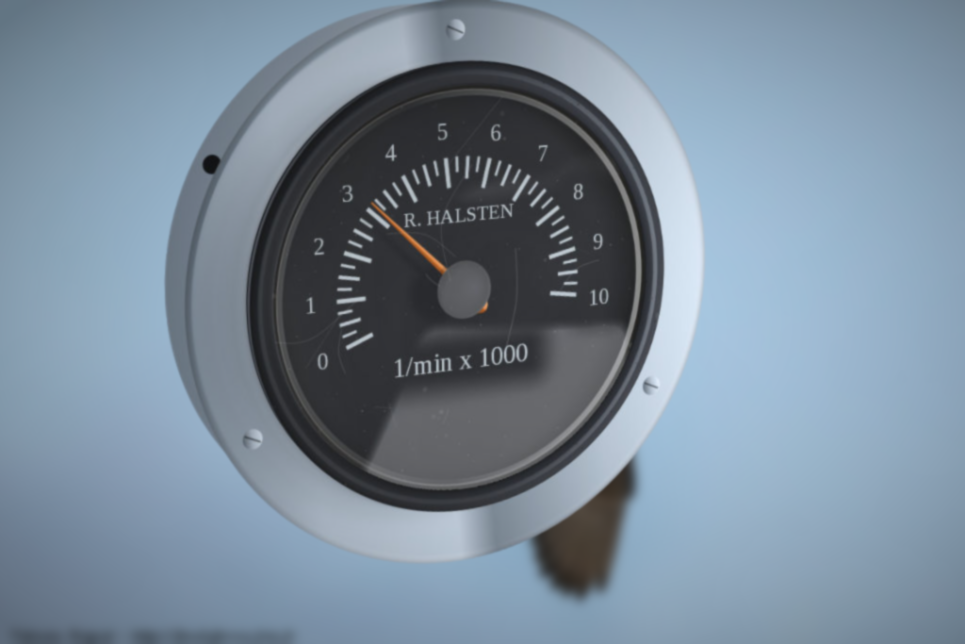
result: 3125 rpm
